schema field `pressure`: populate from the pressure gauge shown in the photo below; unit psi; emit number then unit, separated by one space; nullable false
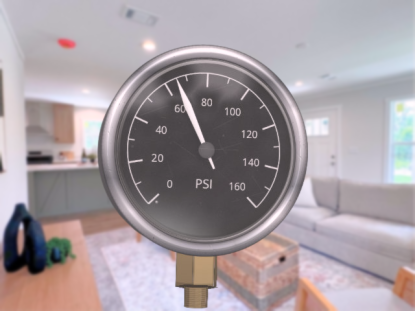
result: 65 psi
